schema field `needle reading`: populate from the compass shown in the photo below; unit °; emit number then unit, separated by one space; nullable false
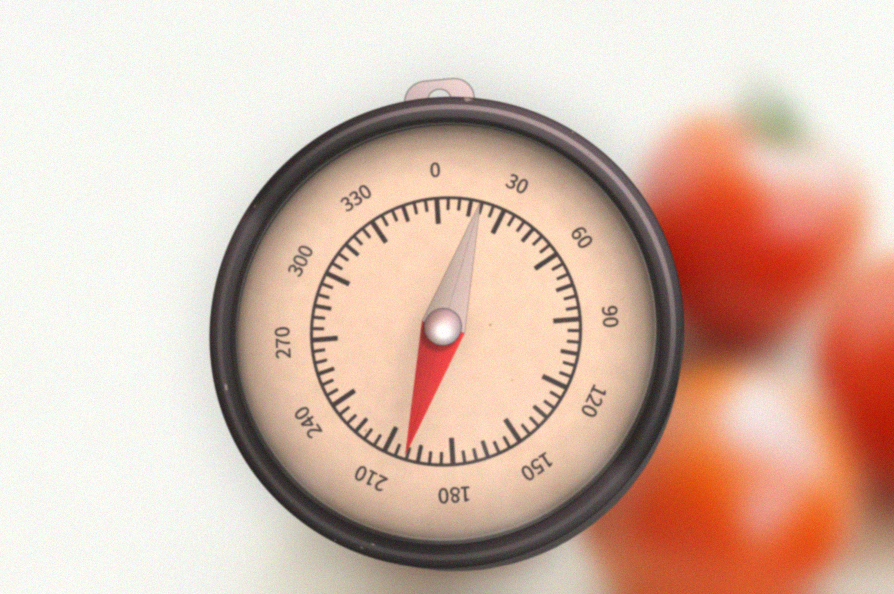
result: 200 °
